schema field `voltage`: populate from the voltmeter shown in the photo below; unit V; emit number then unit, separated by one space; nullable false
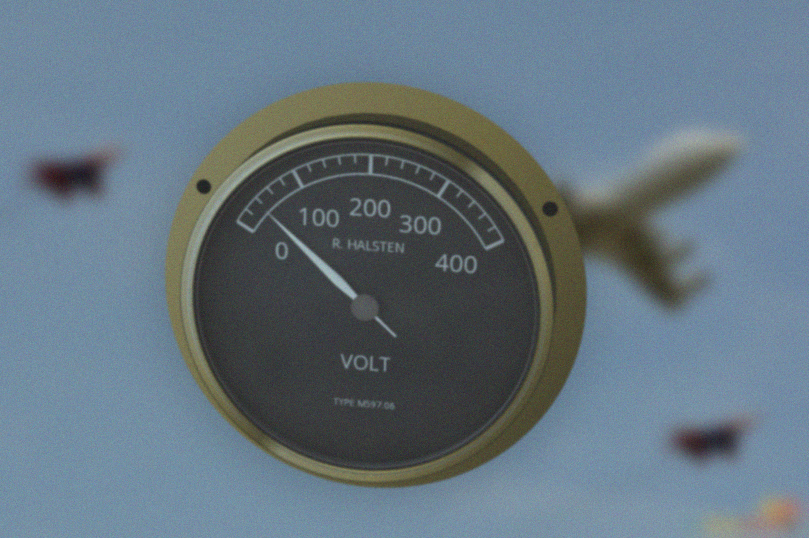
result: 40 V
